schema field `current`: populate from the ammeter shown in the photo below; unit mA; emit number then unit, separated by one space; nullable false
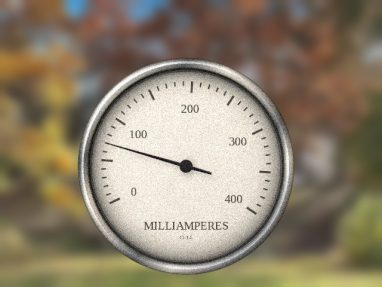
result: 70 mA
